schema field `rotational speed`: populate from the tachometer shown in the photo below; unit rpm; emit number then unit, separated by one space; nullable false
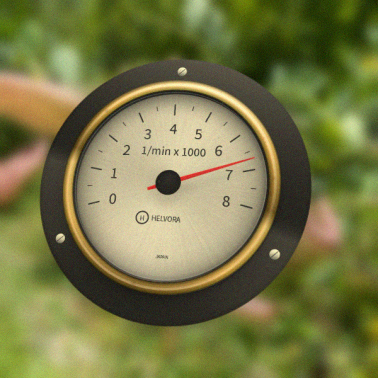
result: 6750 rpm
